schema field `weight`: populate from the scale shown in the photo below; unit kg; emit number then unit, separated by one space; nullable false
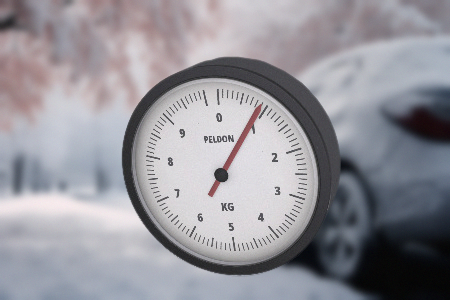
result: 0.9 kg
